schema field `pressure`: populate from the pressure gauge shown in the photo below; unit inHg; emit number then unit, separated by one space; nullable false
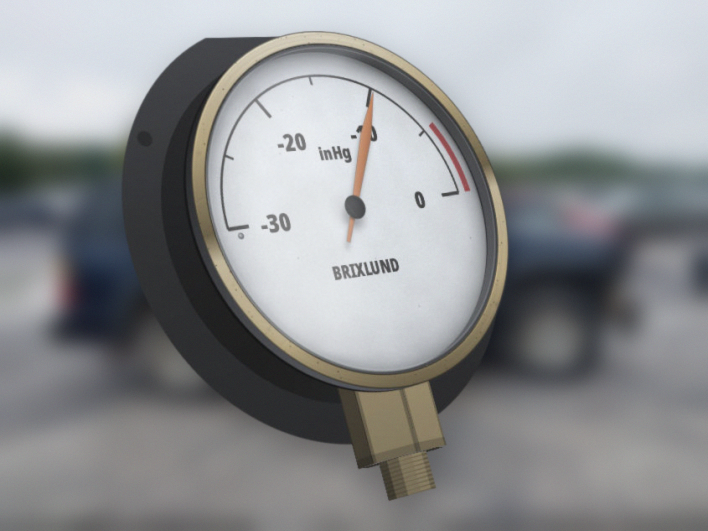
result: -10 inHg
